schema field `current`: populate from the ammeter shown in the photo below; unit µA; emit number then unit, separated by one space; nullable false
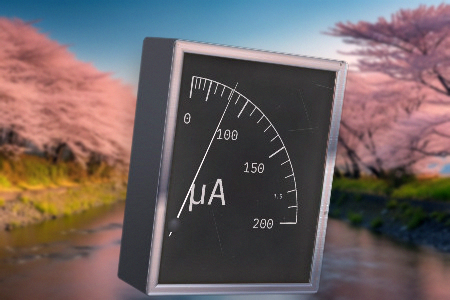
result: 80 µA
